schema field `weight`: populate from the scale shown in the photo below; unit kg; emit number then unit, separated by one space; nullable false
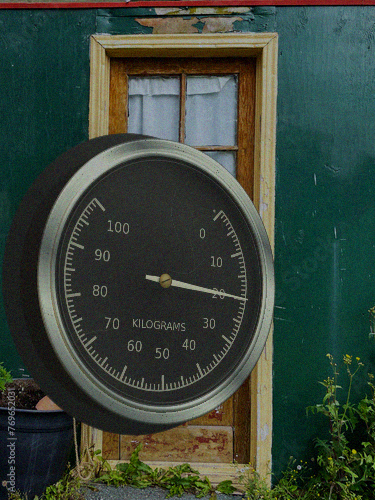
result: 20 kg
